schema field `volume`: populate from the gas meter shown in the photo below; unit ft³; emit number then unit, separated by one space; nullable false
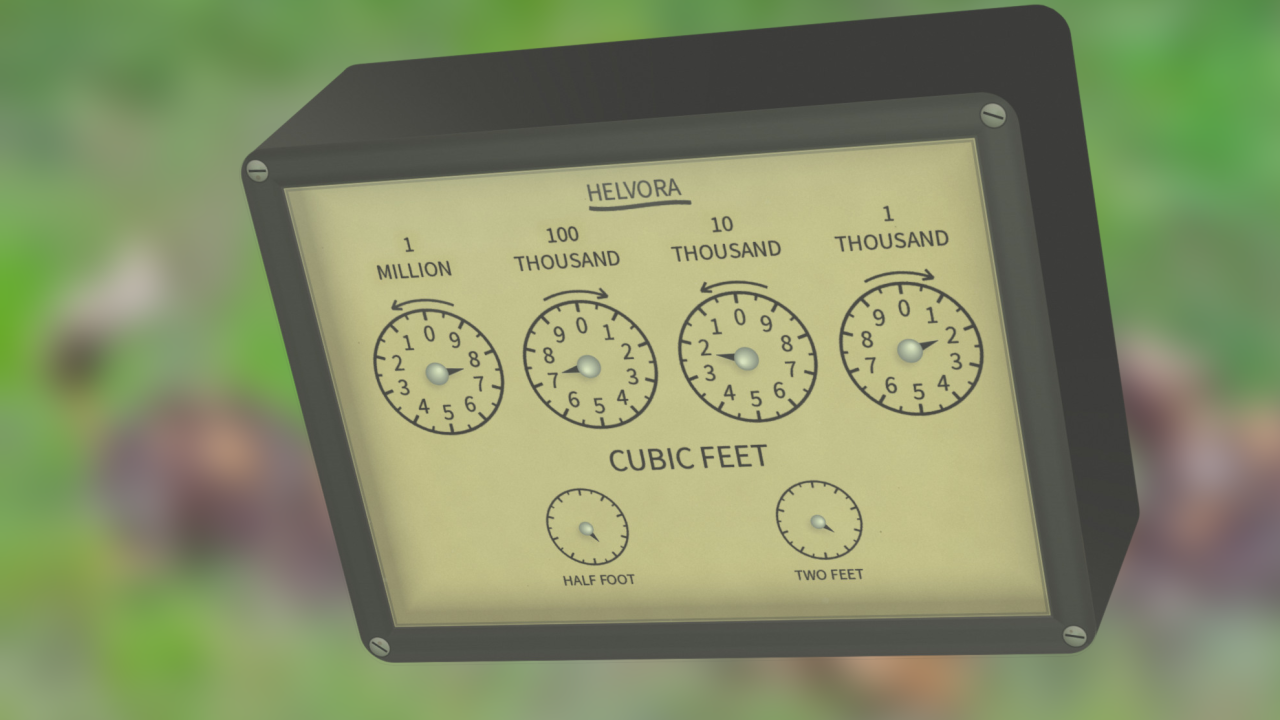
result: 772200 ft³
